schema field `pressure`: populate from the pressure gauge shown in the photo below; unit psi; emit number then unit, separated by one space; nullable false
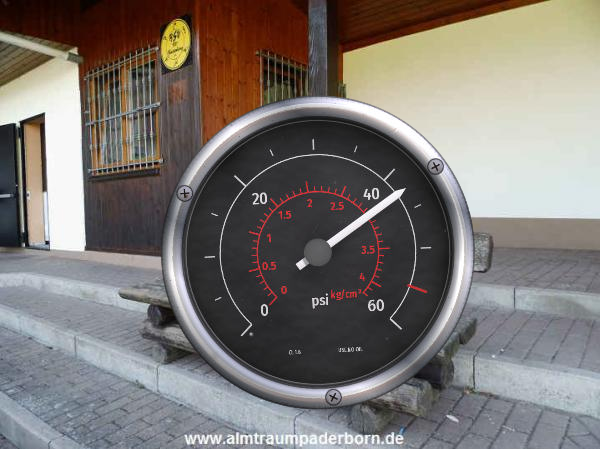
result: 42.5 psi
